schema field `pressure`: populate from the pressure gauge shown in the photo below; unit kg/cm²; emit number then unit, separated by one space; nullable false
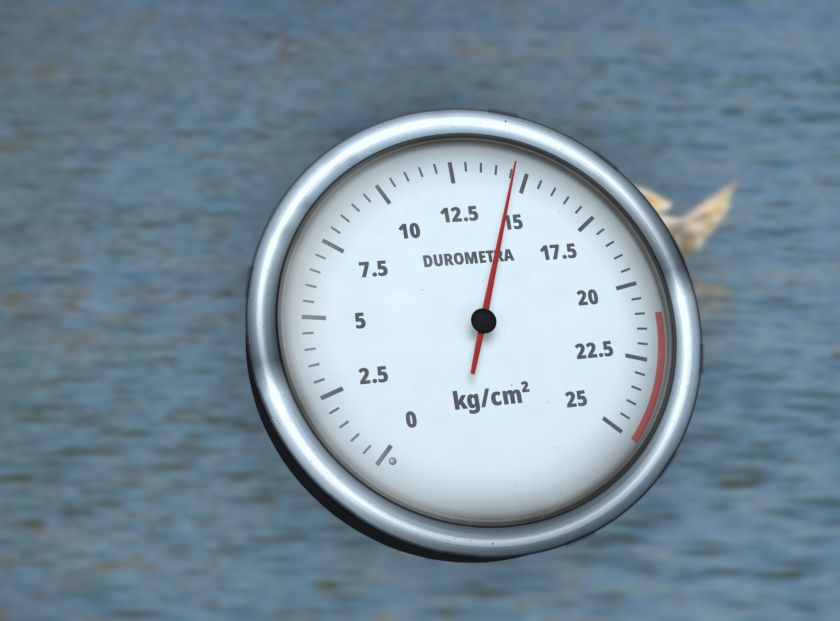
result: 14.5 kg/cm²
